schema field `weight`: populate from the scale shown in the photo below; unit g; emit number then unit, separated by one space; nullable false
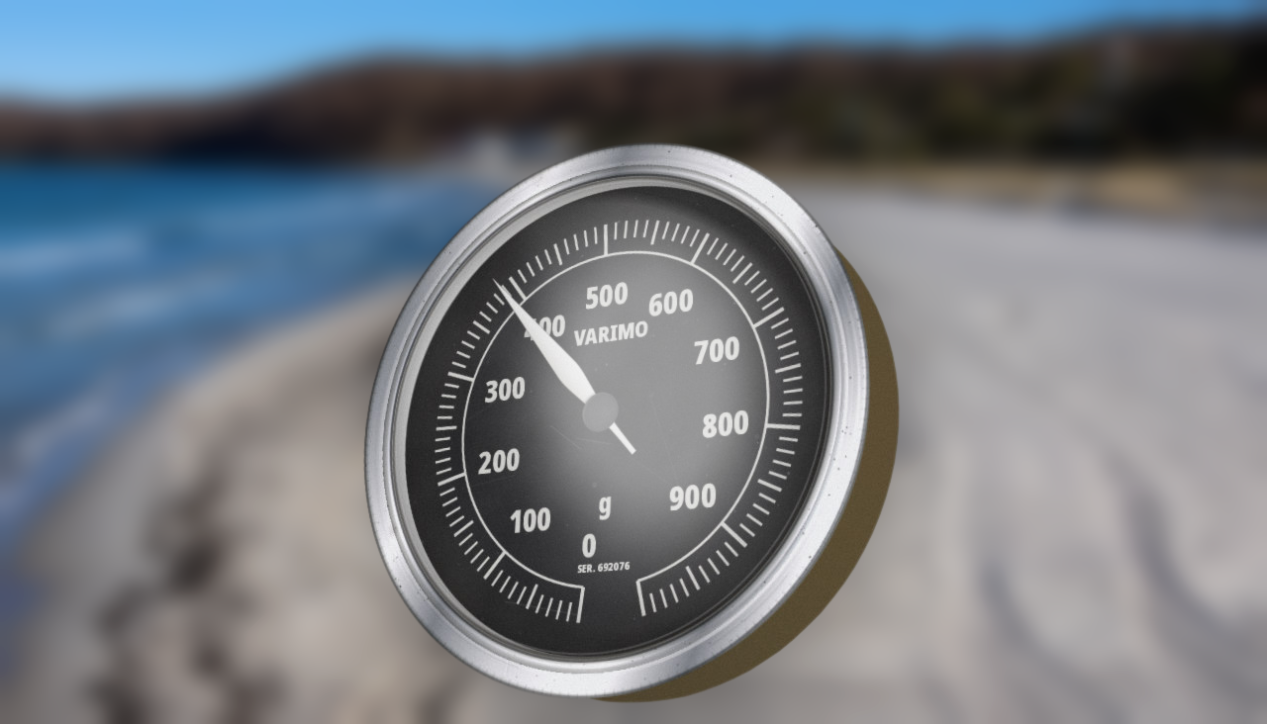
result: 390 g
